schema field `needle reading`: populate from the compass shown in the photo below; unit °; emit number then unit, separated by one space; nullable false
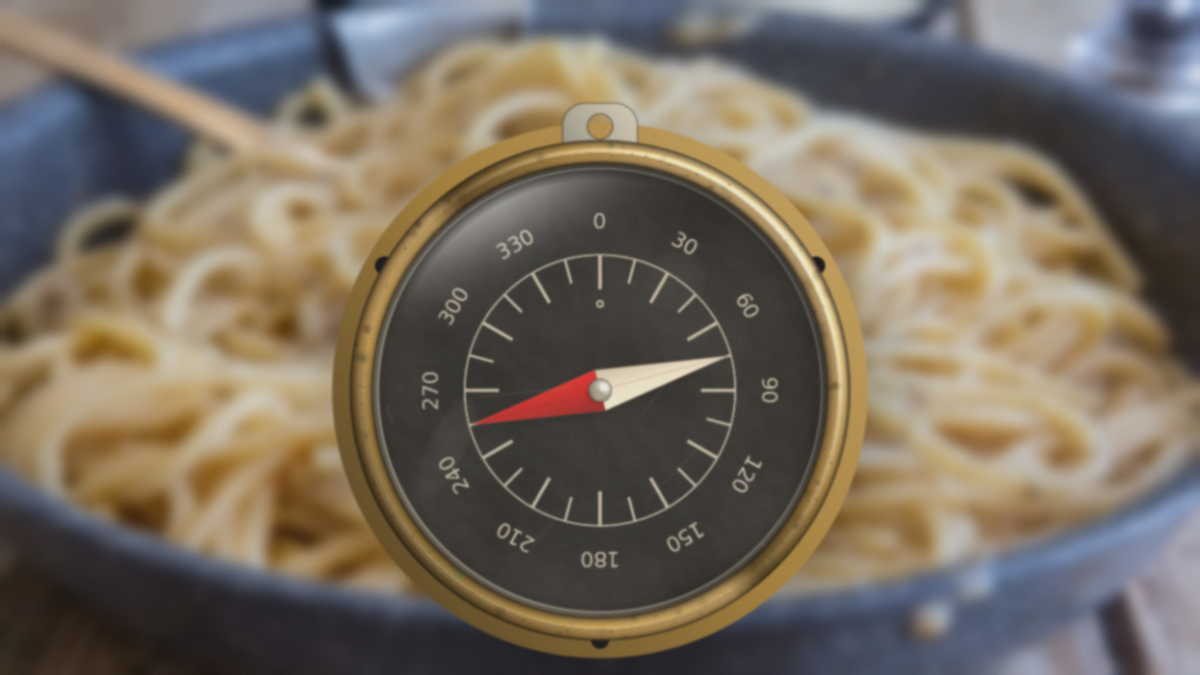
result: 255 °
